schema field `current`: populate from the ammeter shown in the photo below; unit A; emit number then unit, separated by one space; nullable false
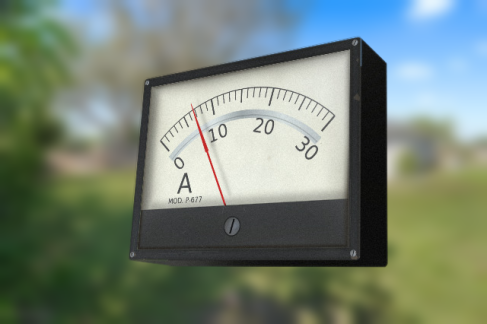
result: 7 A
